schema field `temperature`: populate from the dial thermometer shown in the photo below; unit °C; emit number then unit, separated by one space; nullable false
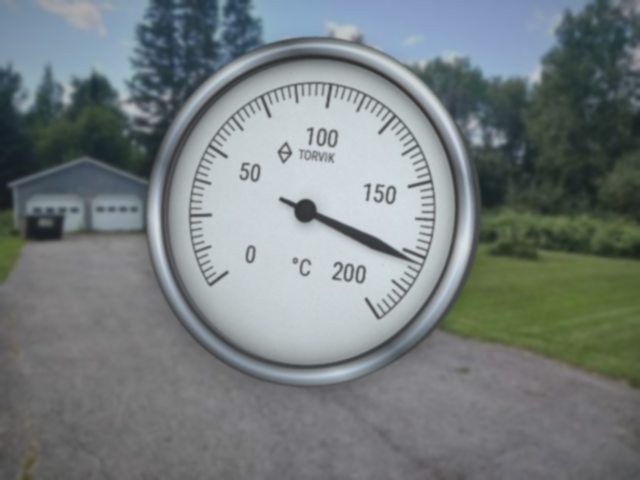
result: 177.5 °C
